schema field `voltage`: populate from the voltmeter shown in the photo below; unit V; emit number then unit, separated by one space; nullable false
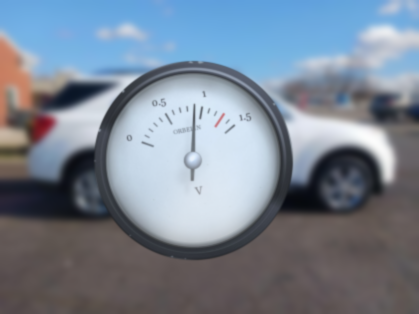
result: 0.9 V
